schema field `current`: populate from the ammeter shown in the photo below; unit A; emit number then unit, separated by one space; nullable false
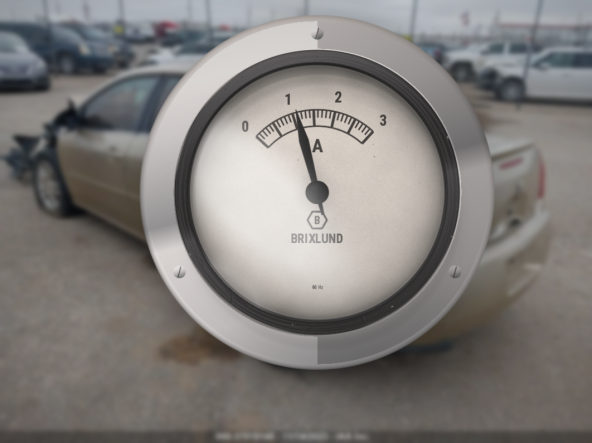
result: 1.1 A
